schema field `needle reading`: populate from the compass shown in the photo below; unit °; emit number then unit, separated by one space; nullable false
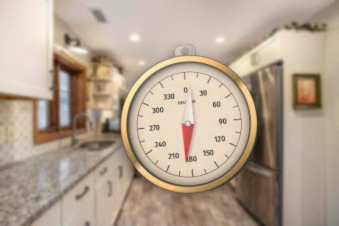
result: 187.5 °
